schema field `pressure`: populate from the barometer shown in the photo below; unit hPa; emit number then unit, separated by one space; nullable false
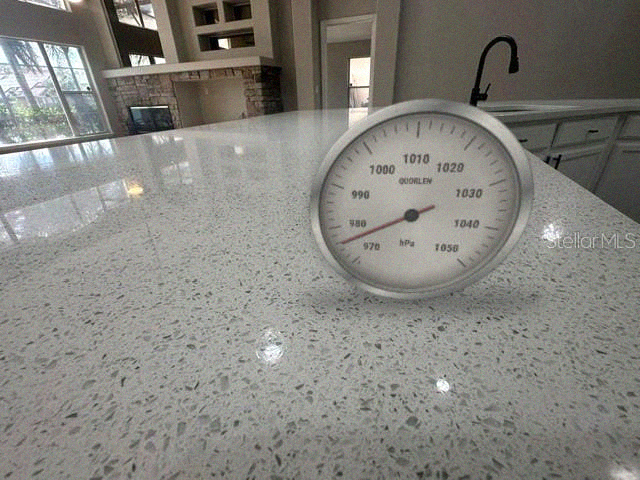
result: 976 hPa
